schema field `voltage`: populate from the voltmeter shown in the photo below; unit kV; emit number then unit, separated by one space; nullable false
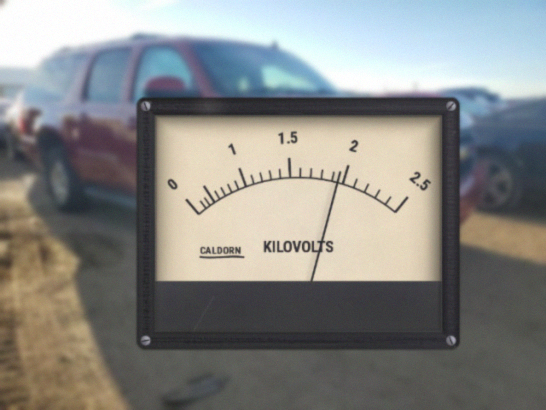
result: 1.95 kV
